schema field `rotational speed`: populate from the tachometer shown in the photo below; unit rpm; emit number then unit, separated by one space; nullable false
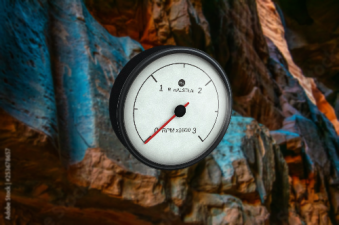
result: 0 rpm
